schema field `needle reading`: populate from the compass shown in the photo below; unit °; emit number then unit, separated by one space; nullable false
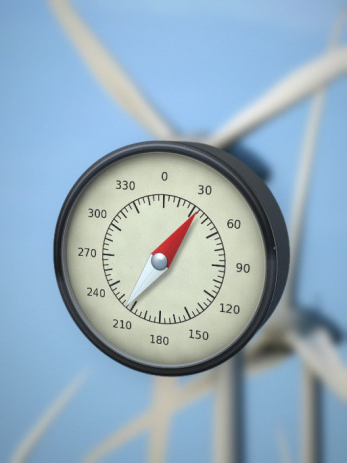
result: 35 °
